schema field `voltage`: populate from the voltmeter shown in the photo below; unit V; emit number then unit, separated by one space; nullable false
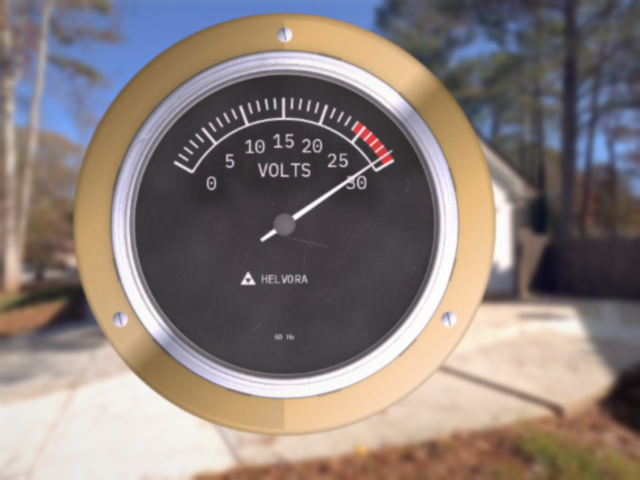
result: 29 V
